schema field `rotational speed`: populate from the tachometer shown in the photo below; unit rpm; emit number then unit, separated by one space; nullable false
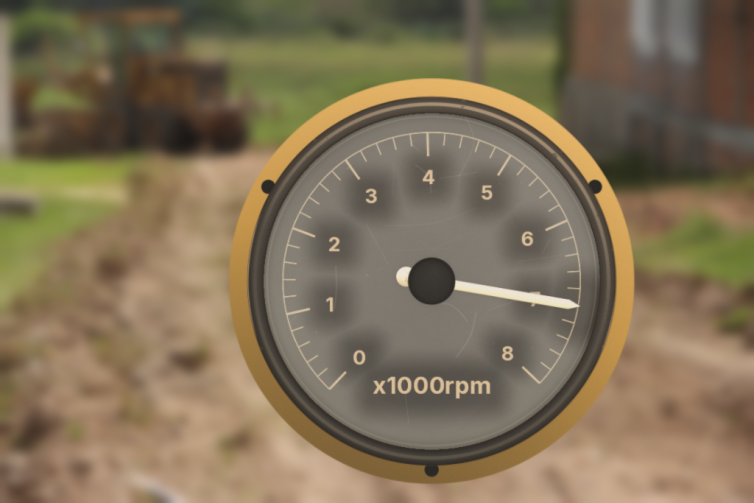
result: 7000 rpm
